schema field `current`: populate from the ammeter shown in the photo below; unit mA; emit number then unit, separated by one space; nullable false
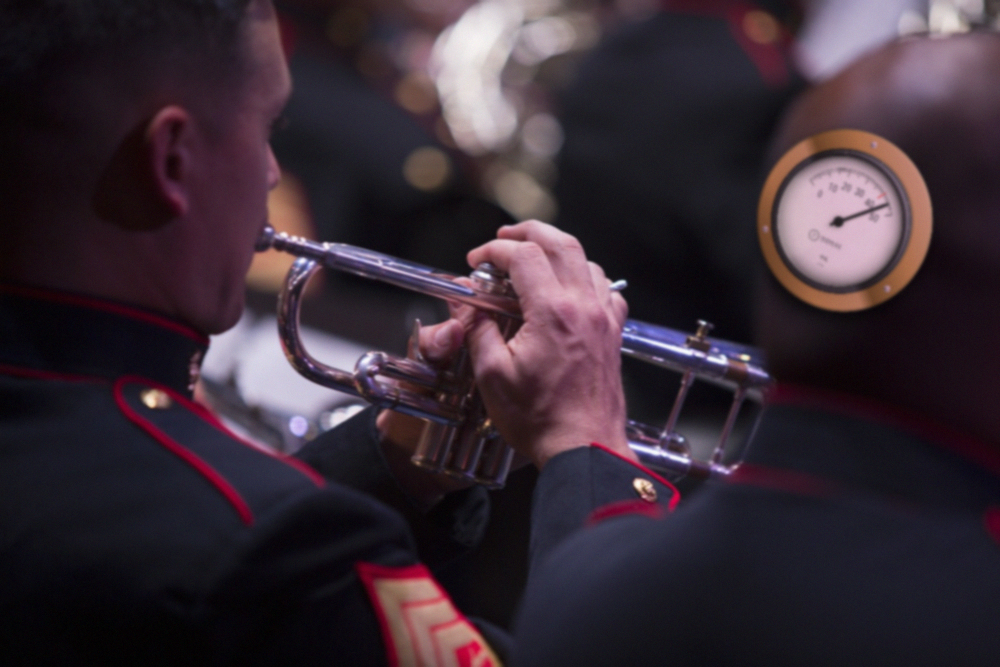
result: 45 mA
